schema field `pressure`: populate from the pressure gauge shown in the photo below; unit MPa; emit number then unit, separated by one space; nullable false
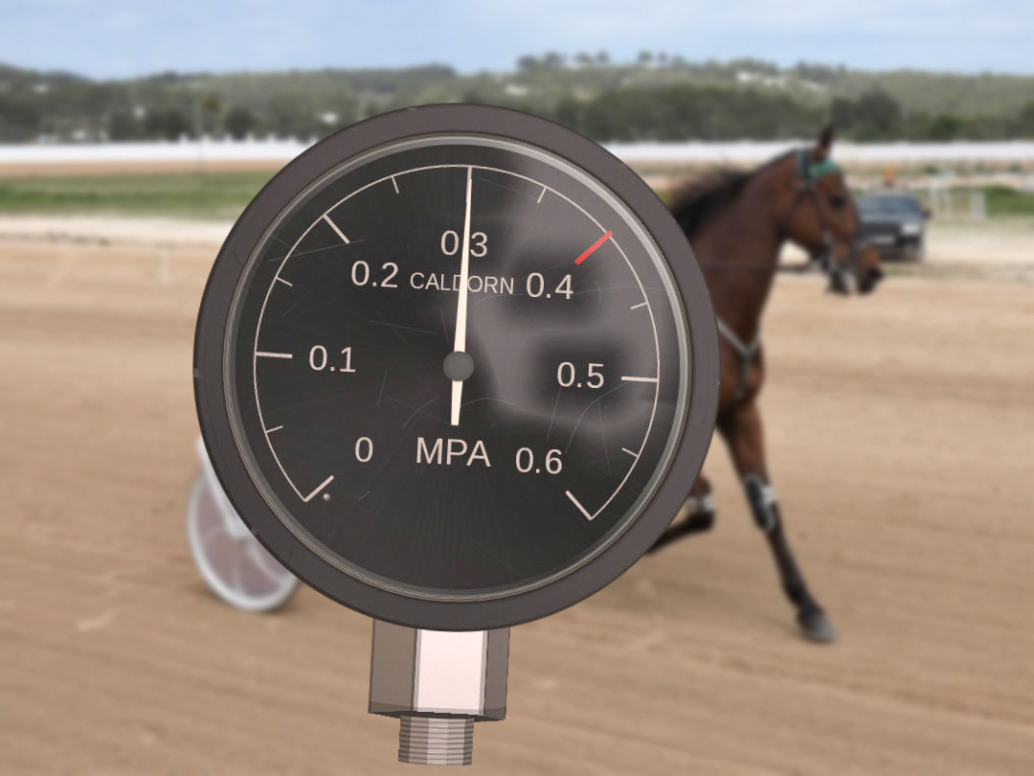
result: 0.3 MPa
